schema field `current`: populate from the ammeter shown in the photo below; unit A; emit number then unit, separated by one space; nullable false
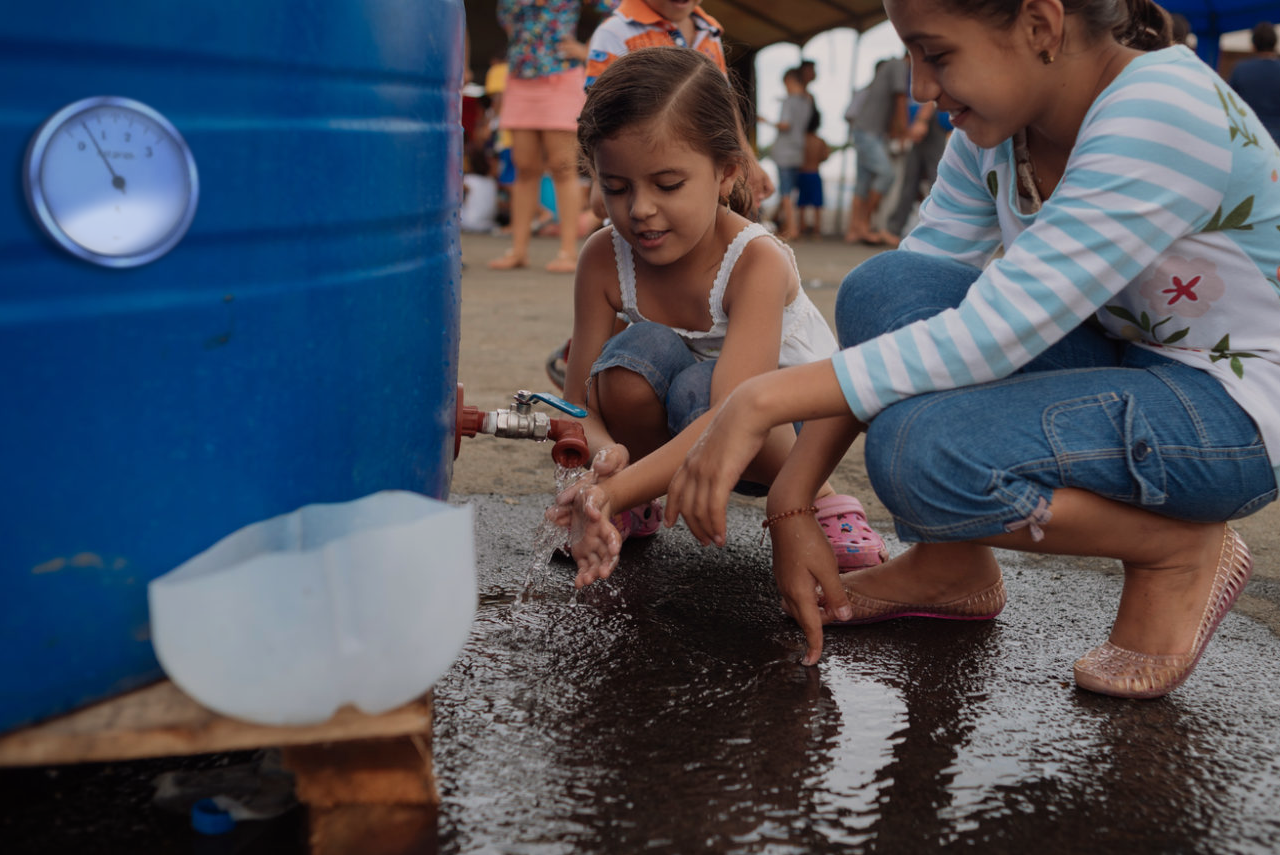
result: 0.5 A
